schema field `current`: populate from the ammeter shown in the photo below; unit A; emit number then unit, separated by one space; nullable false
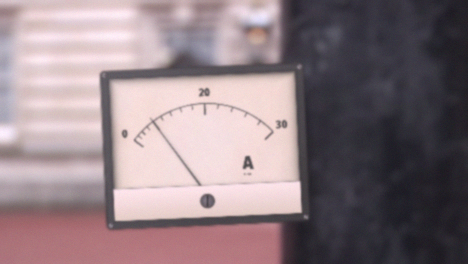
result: 10 A
